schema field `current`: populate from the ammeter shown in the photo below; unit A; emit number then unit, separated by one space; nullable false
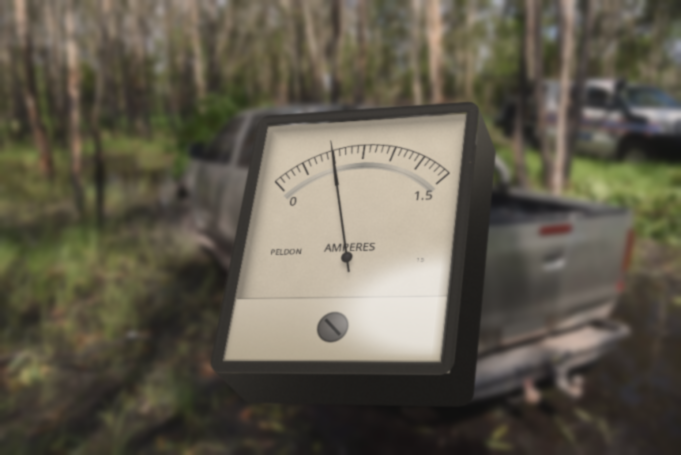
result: 0.5 A
